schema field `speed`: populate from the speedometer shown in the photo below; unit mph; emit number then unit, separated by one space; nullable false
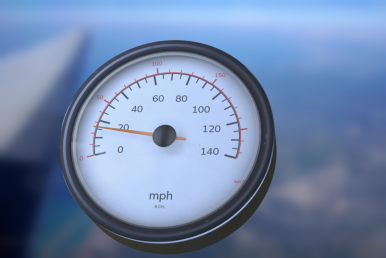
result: 15 mph
